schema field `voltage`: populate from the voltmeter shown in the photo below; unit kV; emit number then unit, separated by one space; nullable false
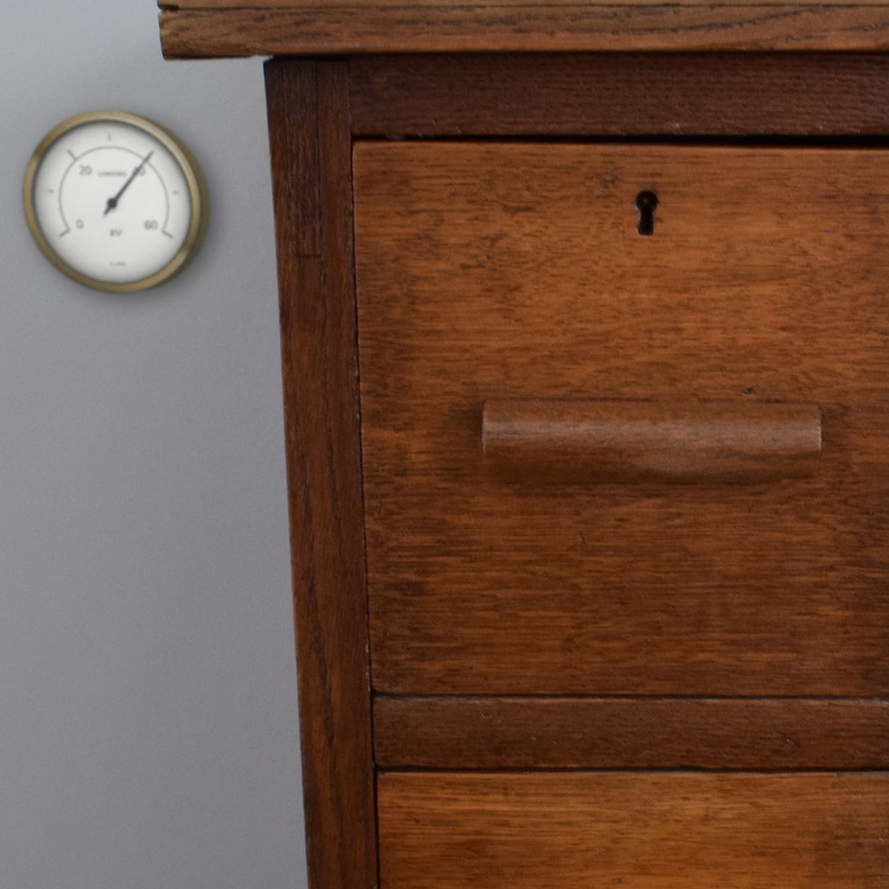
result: 40 kV
